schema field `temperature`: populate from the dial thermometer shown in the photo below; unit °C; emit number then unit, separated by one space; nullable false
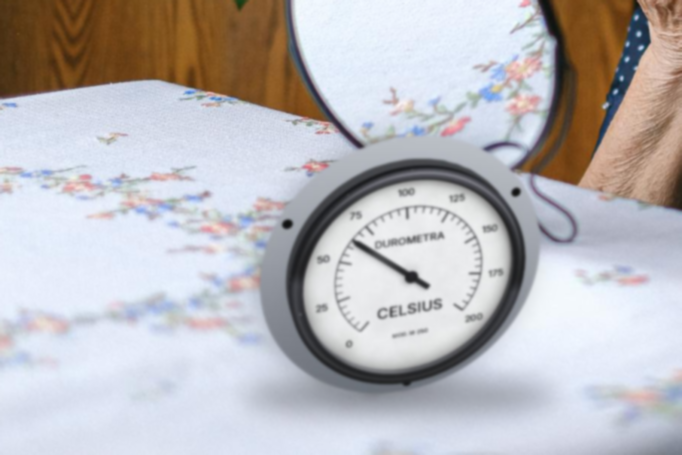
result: 65 °C
